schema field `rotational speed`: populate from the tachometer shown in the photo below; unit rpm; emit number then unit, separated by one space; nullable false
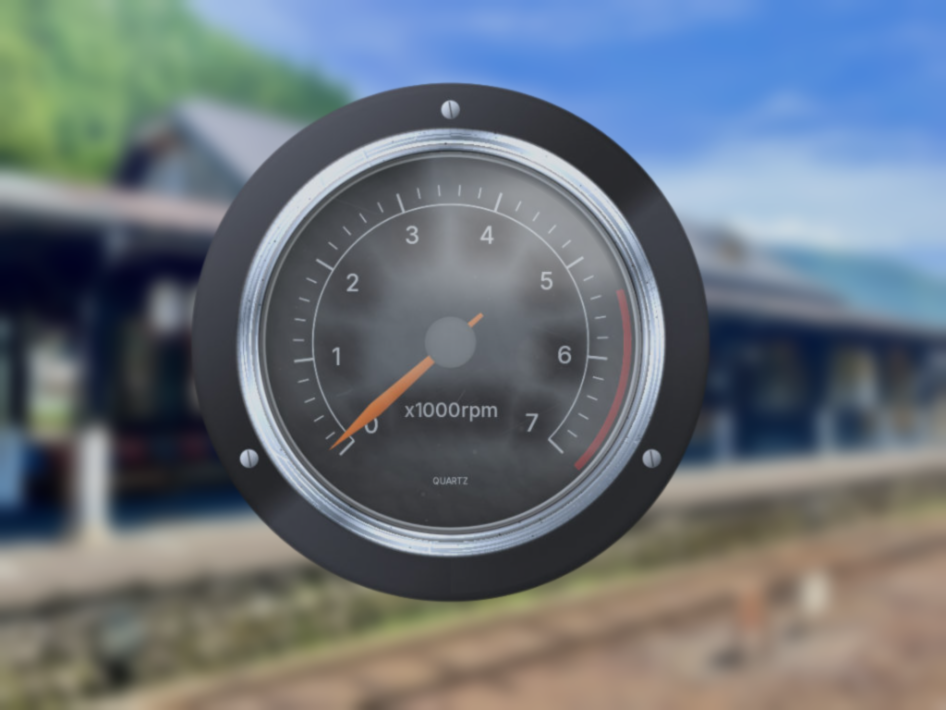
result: 100 rpm
